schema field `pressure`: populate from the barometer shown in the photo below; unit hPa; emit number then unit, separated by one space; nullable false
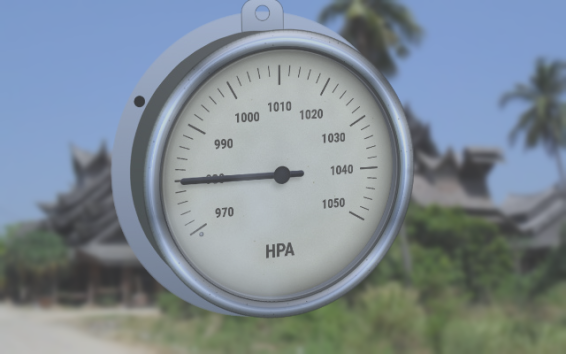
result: 980 hPa
